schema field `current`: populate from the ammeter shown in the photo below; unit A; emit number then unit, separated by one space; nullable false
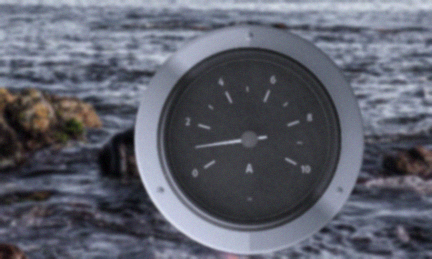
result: 1 A
